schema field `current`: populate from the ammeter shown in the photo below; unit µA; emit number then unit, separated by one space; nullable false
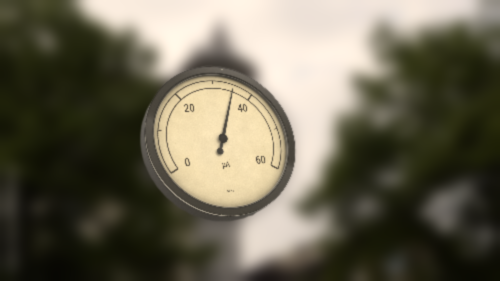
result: 35 µA
